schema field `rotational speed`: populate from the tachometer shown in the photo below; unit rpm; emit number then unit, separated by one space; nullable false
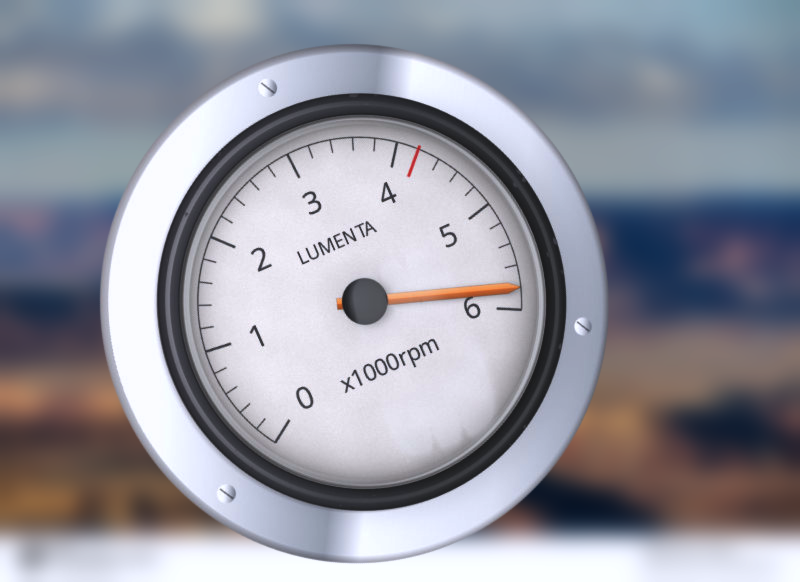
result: 5800 rpm
